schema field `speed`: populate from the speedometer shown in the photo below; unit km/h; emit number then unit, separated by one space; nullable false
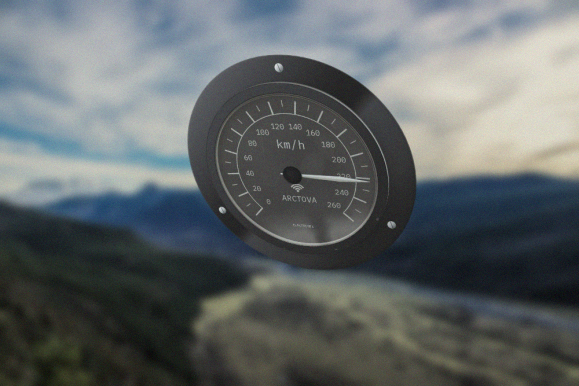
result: 220 km/h
